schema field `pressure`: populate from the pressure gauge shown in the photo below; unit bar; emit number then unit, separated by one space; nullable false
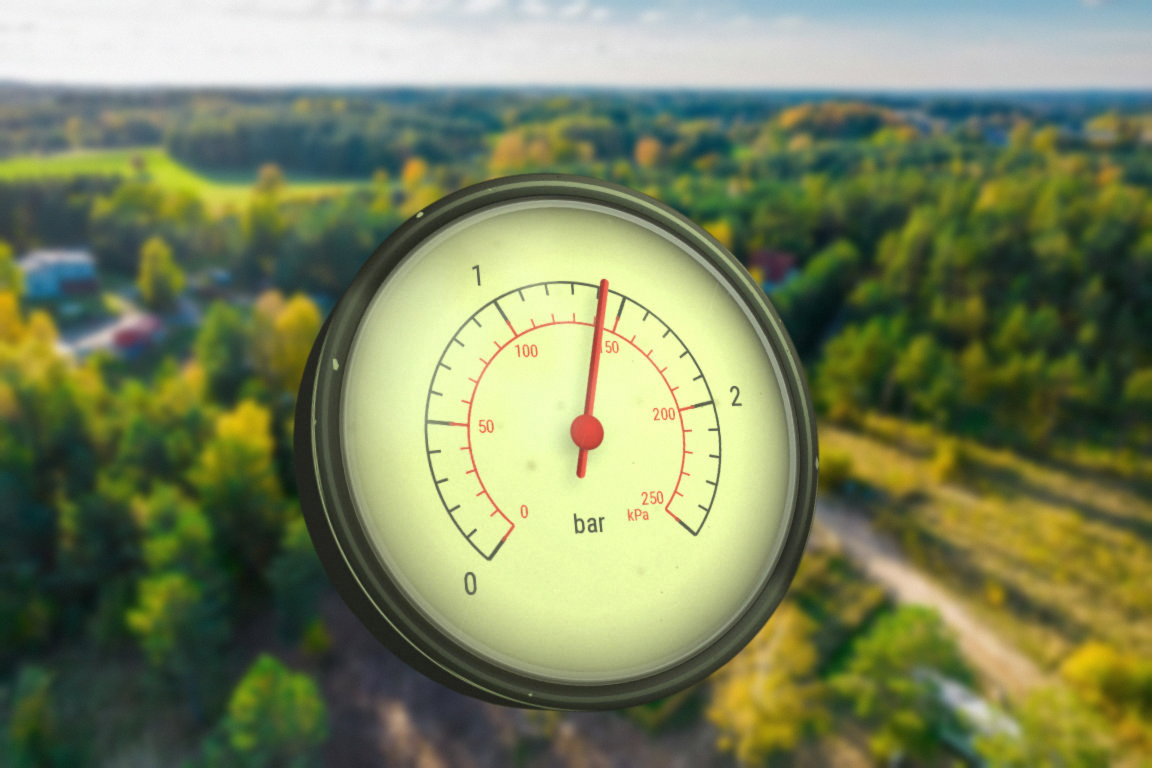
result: 1.4 bar
